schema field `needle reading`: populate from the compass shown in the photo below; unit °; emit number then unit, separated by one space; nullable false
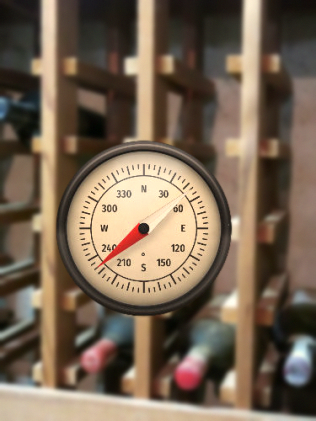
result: 230 °
